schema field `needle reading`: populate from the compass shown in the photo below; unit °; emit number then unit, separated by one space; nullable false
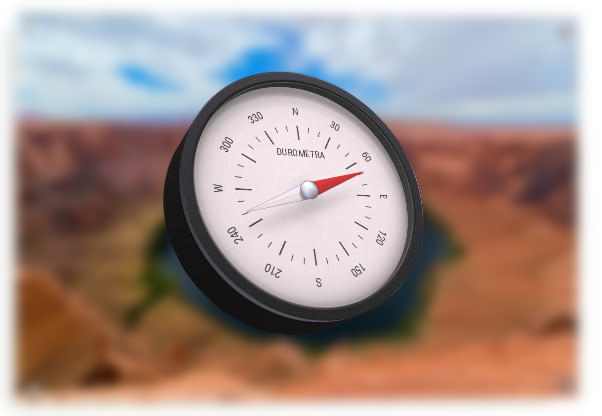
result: 70 °
